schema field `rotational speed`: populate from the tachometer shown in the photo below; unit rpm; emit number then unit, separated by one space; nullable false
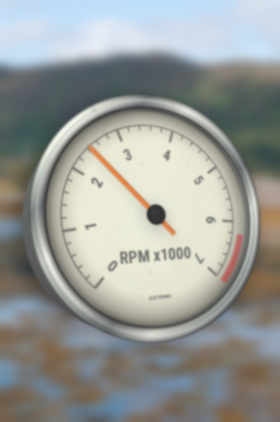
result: 2400 rpm
